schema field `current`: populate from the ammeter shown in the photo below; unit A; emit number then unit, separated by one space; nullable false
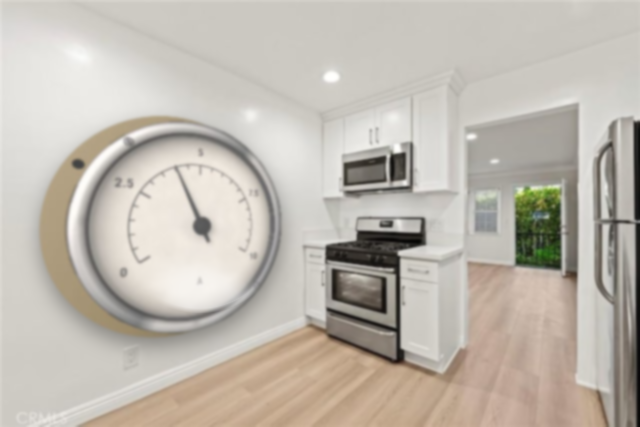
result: 4 A
